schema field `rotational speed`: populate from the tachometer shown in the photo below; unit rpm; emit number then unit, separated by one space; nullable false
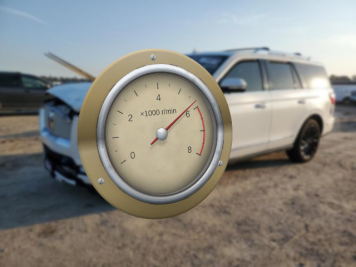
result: 5750 rpm
